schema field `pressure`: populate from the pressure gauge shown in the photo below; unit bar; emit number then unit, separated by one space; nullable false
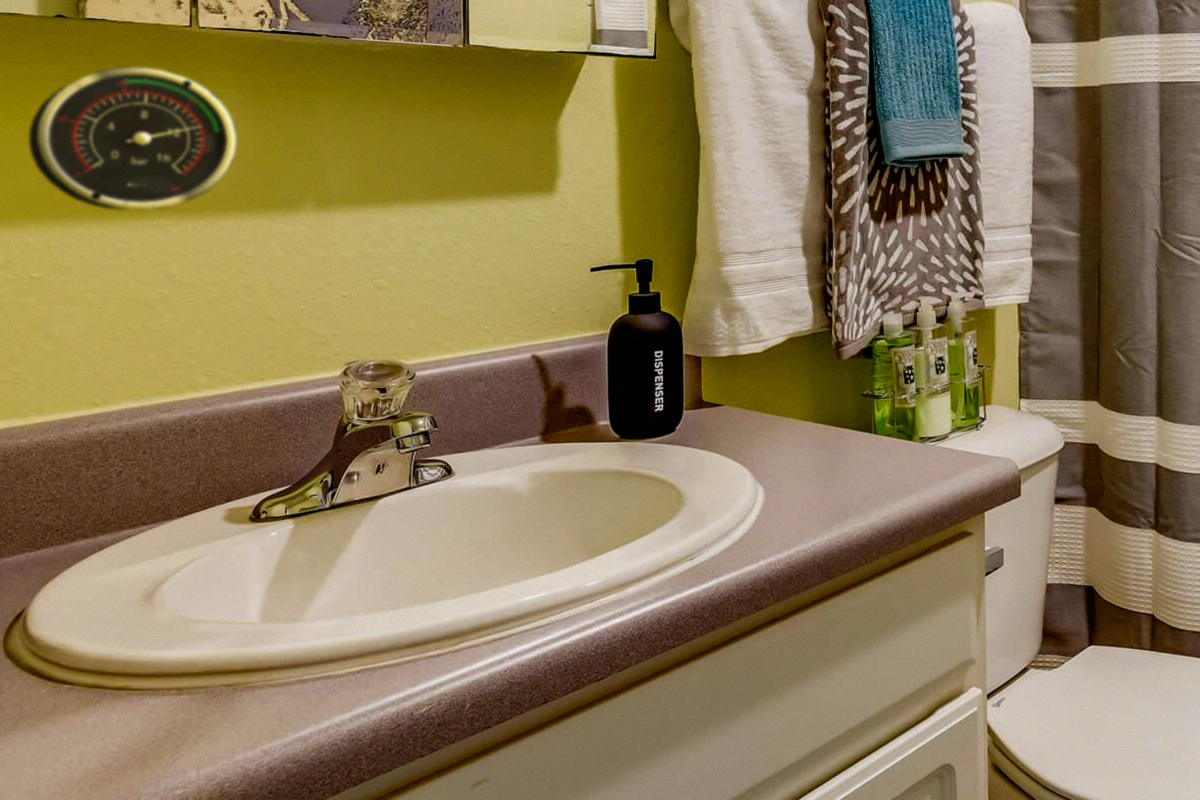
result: 12 bar
